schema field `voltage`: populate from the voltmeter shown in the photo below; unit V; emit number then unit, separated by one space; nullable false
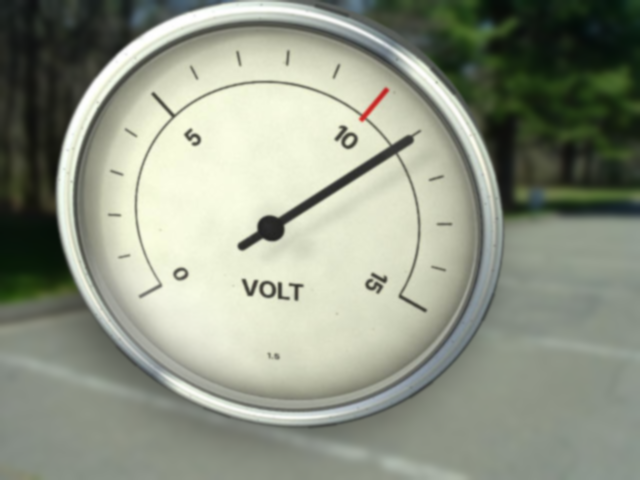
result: 11 V
